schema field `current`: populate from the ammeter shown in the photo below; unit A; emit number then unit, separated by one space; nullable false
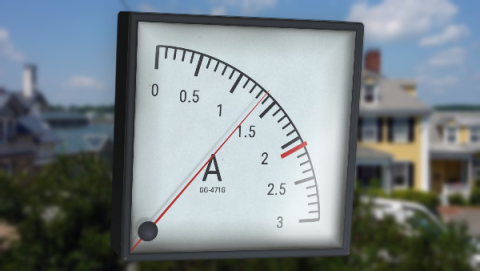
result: 1.35 A
